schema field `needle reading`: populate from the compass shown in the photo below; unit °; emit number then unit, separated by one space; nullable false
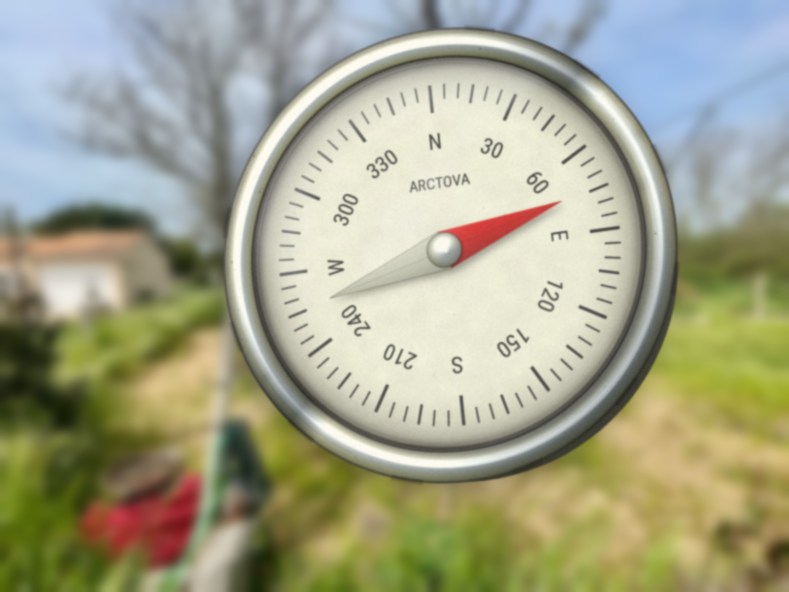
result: 75 °
